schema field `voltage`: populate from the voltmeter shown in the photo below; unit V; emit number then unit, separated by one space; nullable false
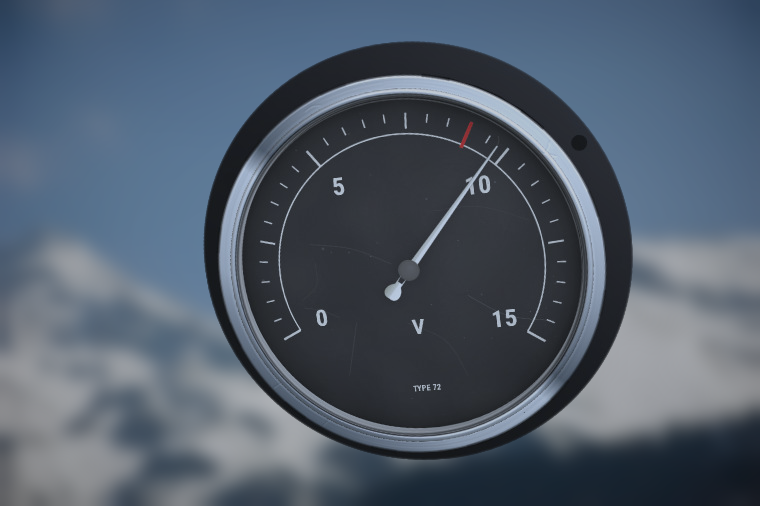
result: 9.75 V
